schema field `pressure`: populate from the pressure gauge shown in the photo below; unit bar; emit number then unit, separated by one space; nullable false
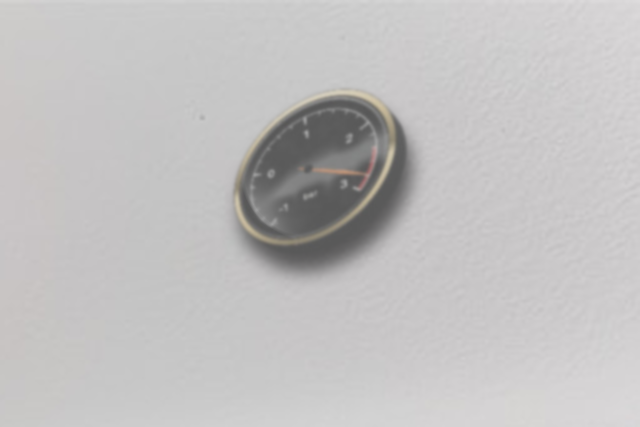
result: 2.8 bar
